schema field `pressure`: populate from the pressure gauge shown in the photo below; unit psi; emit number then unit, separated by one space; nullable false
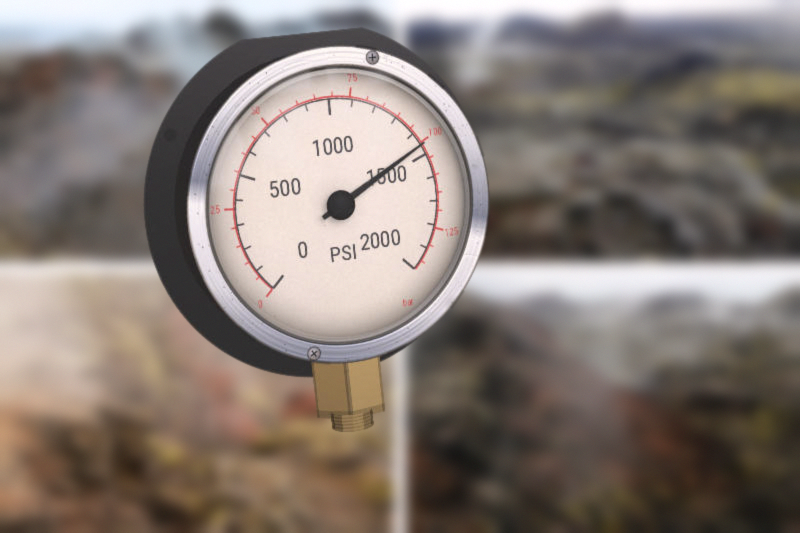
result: 1450 psi
